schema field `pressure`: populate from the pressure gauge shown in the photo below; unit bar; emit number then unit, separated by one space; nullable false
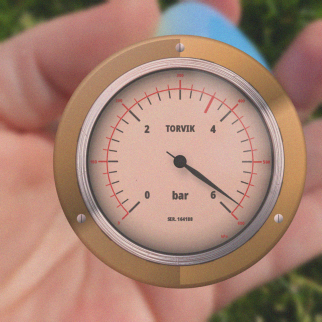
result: 5.8 bar
